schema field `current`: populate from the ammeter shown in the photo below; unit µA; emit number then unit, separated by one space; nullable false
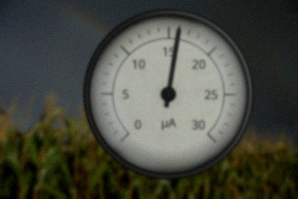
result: 16 µA
